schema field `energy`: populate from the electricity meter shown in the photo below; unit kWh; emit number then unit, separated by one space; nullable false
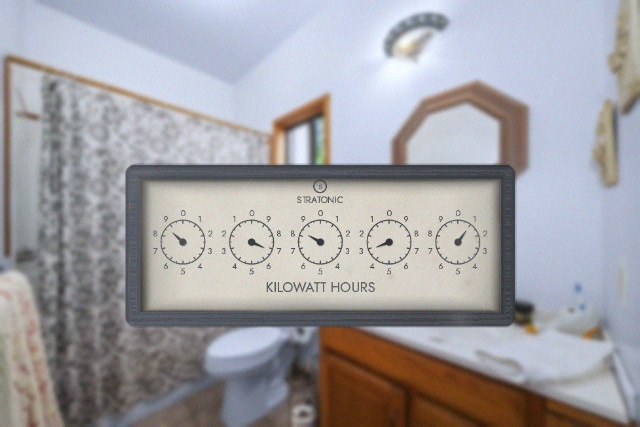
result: 86831 kWh
